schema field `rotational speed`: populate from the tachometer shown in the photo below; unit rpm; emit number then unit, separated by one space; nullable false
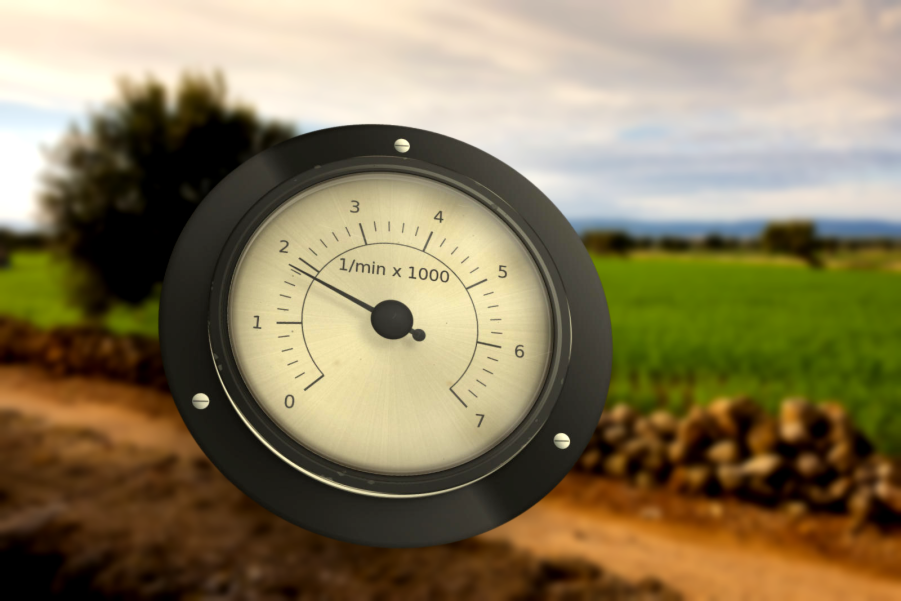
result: 1800 rpm
